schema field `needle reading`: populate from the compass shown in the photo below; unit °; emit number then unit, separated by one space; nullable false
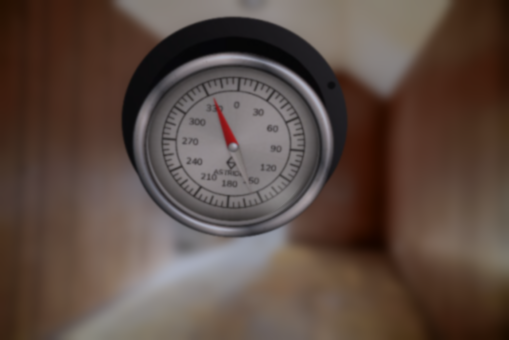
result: 335 °
